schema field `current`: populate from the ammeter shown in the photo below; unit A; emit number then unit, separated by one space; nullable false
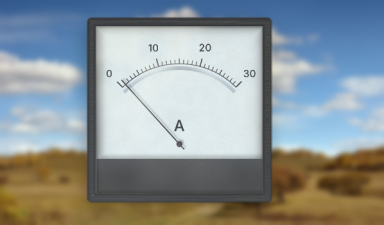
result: 1 A
